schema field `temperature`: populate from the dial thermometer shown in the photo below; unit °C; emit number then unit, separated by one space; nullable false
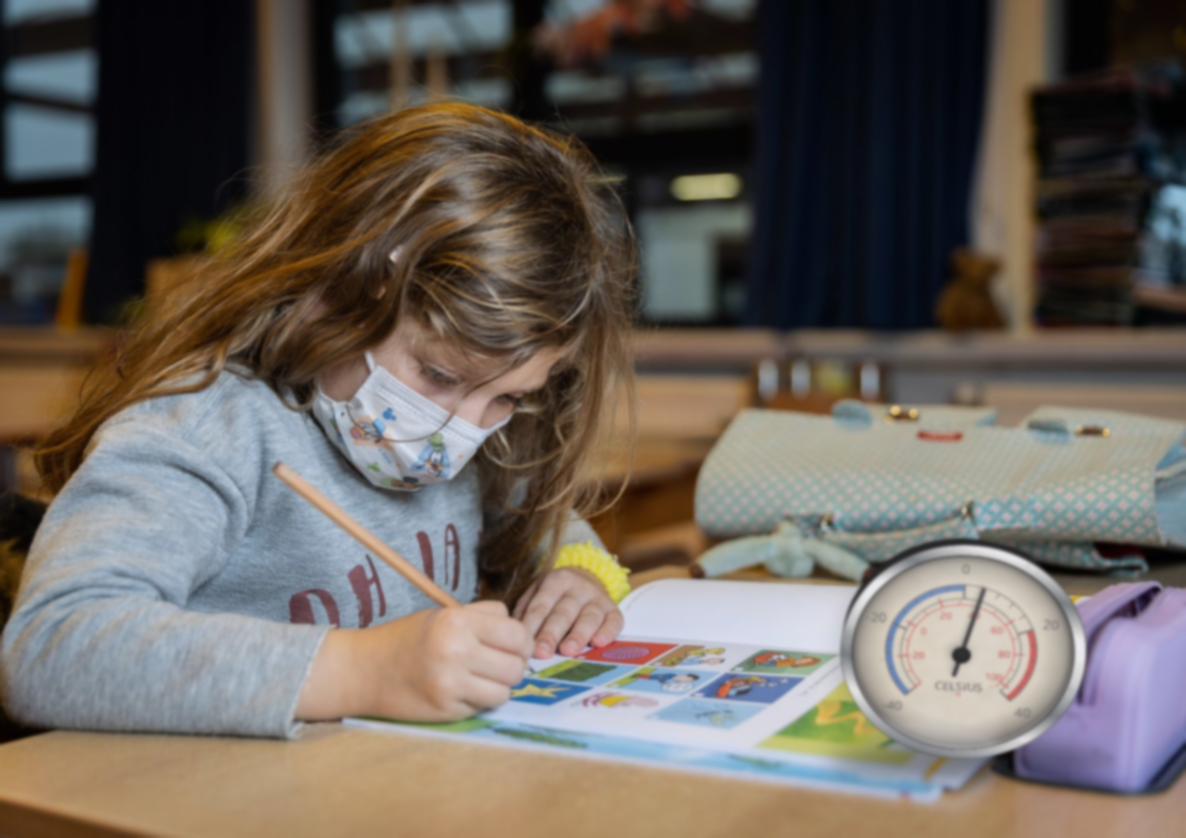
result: 4 °C
